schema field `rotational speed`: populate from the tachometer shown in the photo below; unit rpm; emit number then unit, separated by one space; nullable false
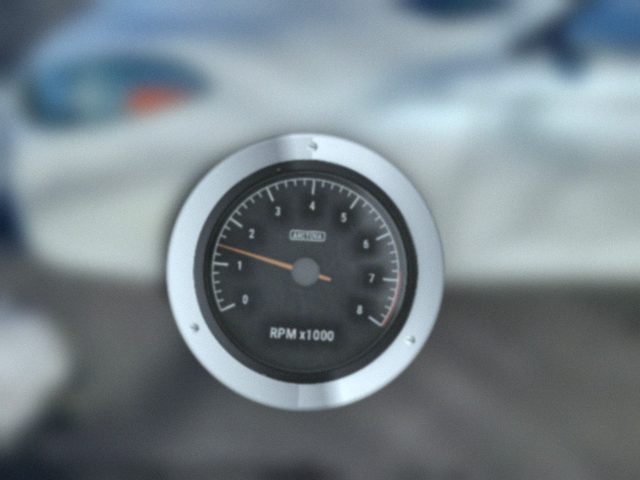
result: 1400 rpm
